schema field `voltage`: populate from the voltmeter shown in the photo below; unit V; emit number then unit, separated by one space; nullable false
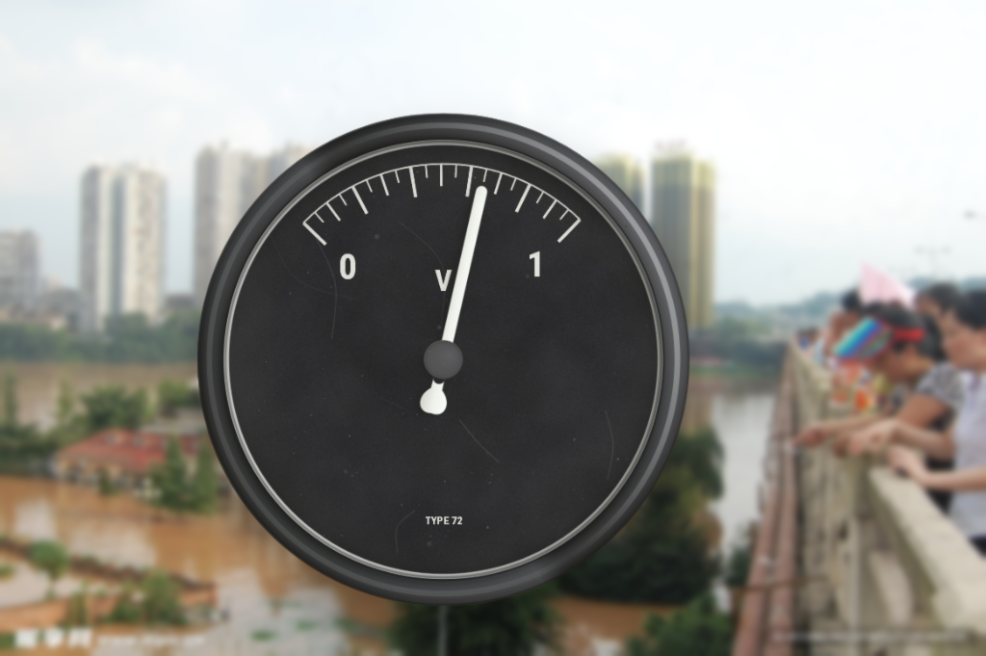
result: 0.65 V
